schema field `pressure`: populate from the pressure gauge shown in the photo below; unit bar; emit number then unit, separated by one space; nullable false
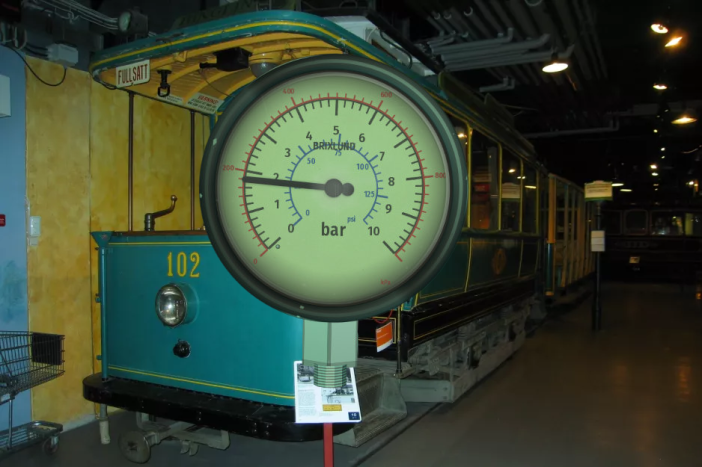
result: 1.8 bar
